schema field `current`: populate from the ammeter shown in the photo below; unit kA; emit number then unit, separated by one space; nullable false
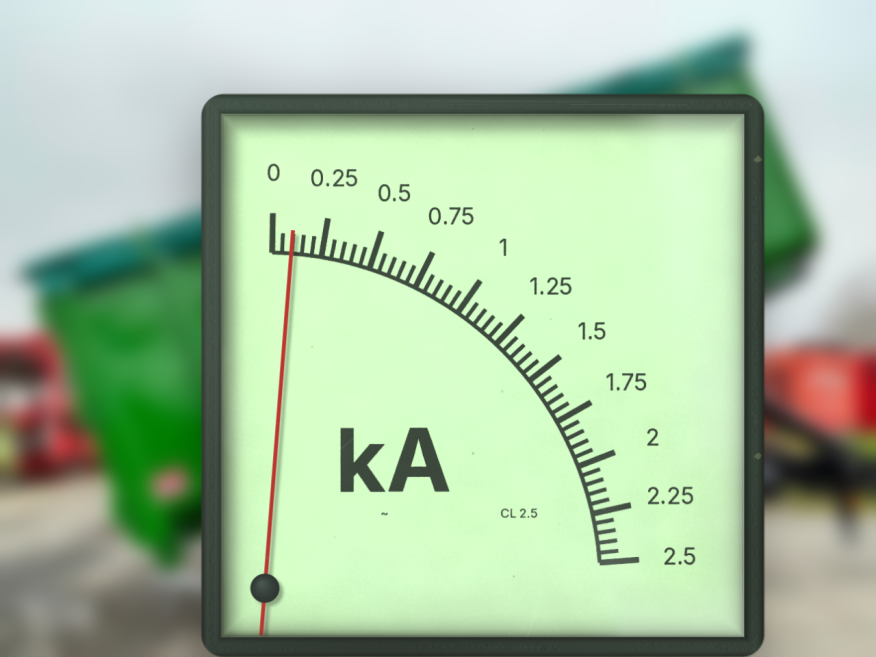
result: 0.1 kA
